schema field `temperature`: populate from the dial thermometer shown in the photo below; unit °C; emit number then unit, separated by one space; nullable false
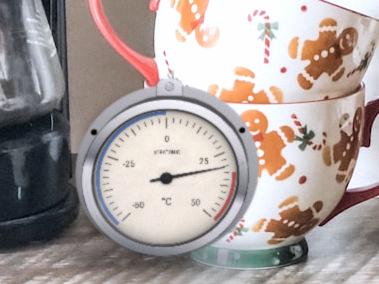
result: 30 °C
